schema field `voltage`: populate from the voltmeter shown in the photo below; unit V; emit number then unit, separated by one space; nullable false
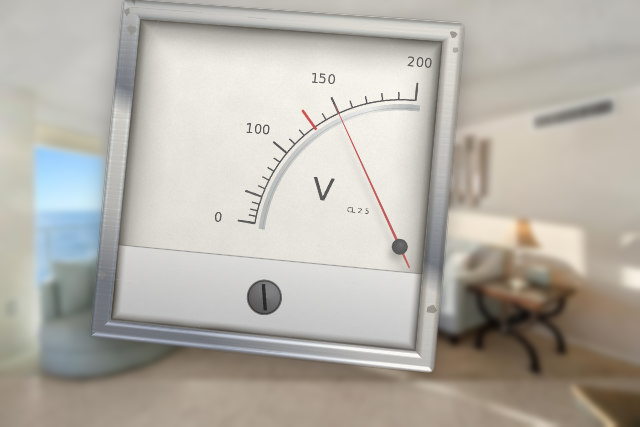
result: 150 V
